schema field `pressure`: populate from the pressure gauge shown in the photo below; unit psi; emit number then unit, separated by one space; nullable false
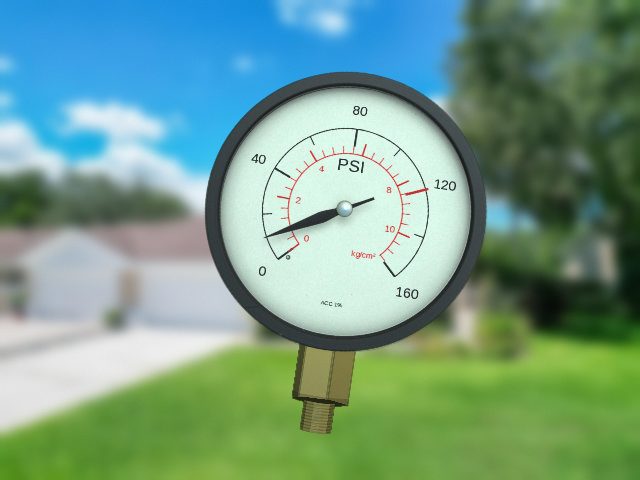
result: 10 psi
